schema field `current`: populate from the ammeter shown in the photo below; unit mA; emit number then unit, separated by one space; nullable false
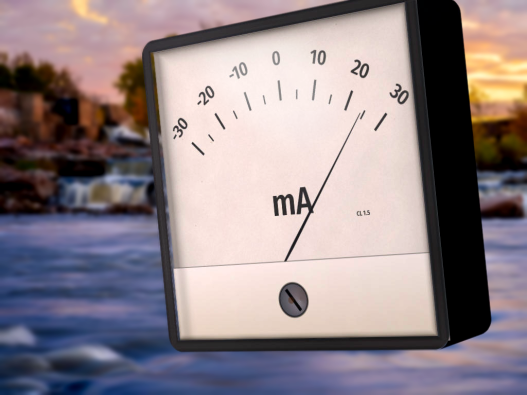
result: 25 mA
